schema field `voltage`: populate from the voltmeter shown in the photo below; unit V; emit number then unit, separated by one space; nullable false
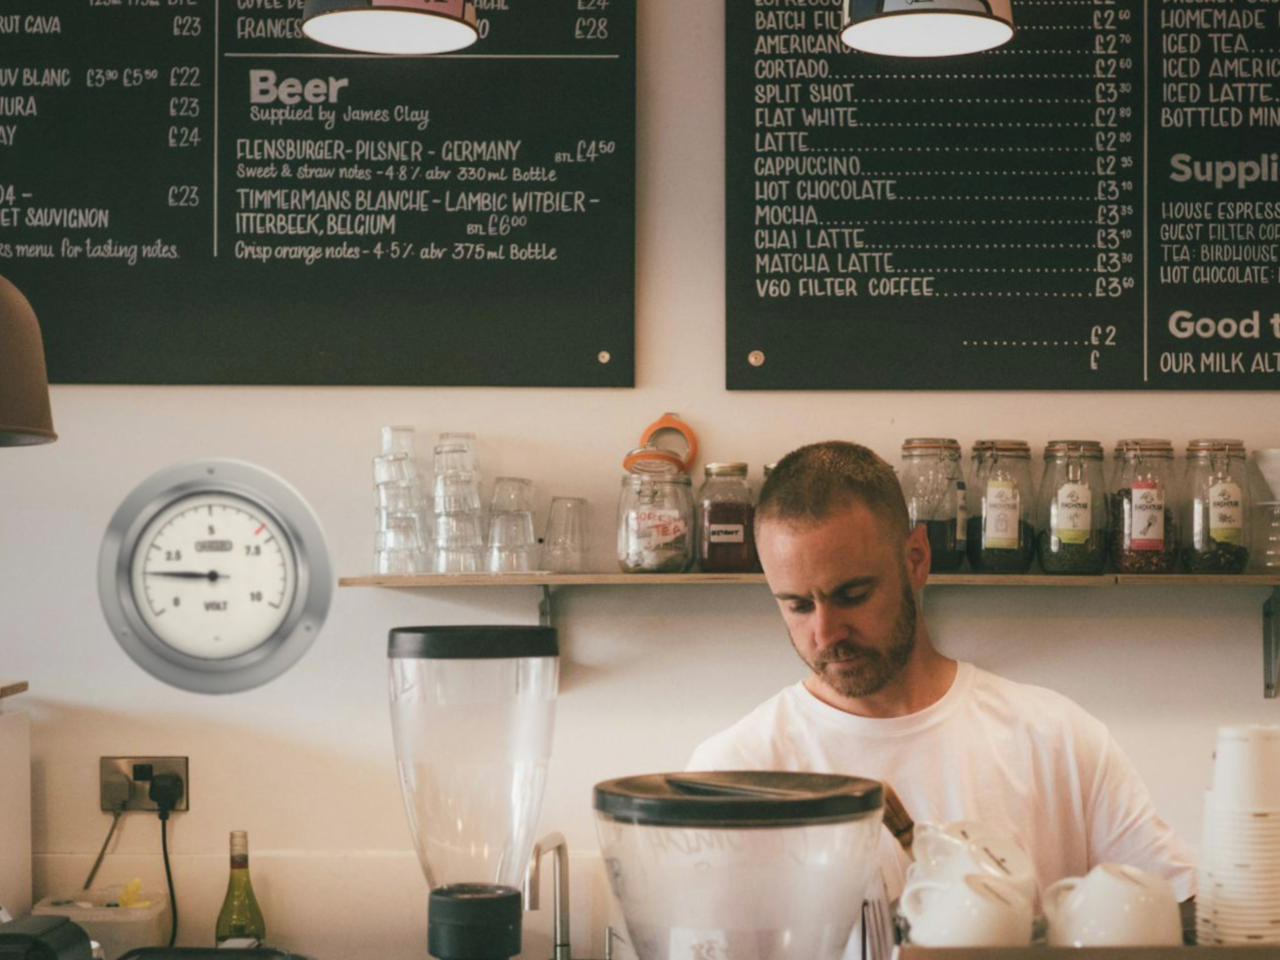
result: 1.5 V
